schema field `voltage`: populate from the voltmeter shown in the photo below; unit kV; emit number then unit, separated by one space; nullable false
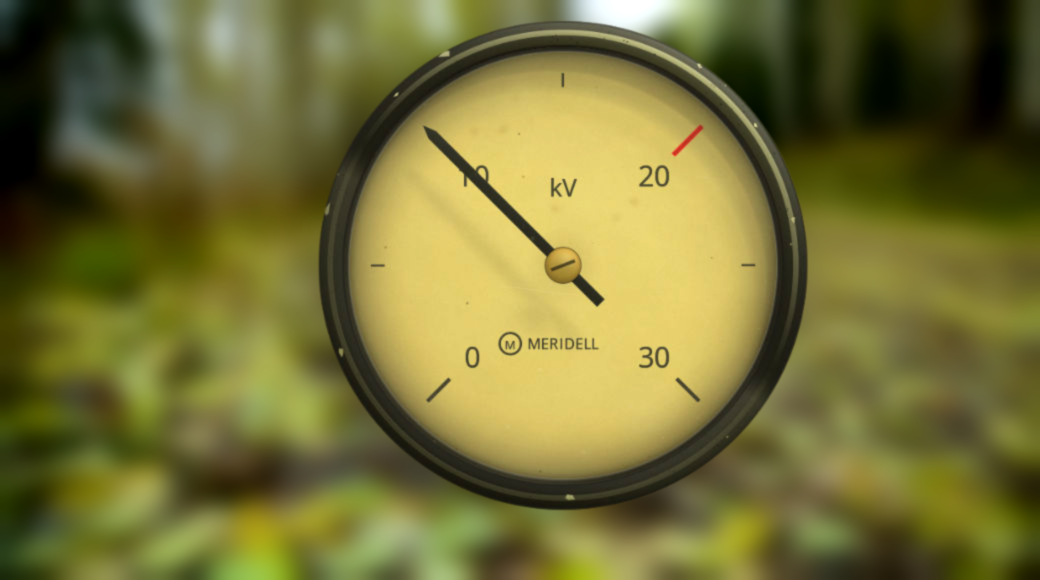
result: 10 kV
